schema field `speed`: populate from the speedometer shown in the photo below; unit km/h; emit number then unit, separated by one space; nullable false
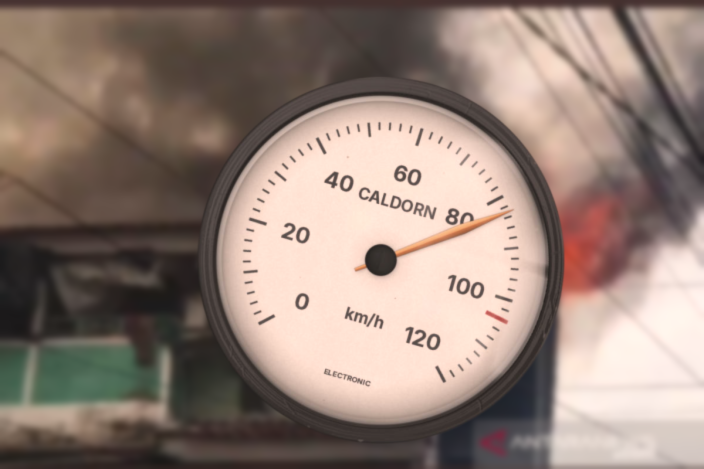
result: 83 km/h
